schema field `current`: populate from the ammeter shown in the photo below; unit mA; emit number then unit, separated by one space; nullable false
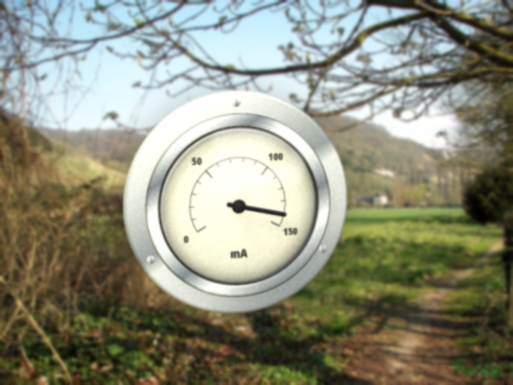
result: 140 mA
